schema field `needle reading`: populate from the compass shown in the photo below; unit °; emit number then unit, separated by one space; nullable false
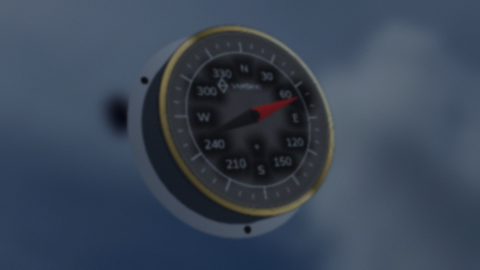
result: 70 °
